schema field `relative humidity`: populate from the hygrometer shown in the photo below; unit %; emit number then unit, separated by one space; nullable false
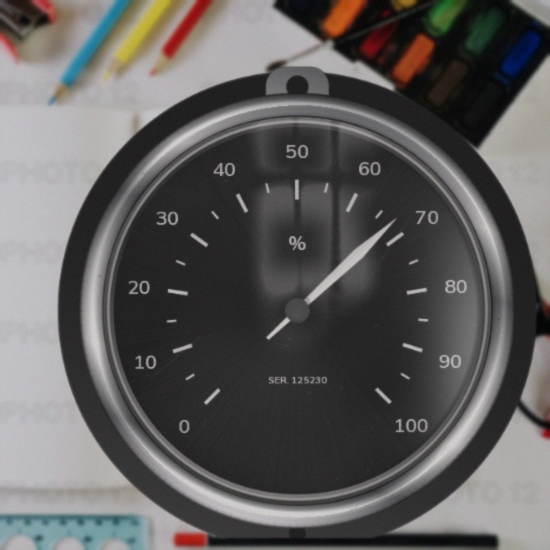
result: 67.5 %
